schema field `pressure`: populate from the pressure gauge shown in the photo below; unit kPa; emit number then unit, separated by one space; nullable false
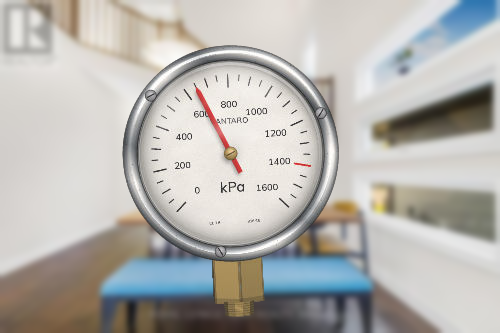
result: 650 kPa
